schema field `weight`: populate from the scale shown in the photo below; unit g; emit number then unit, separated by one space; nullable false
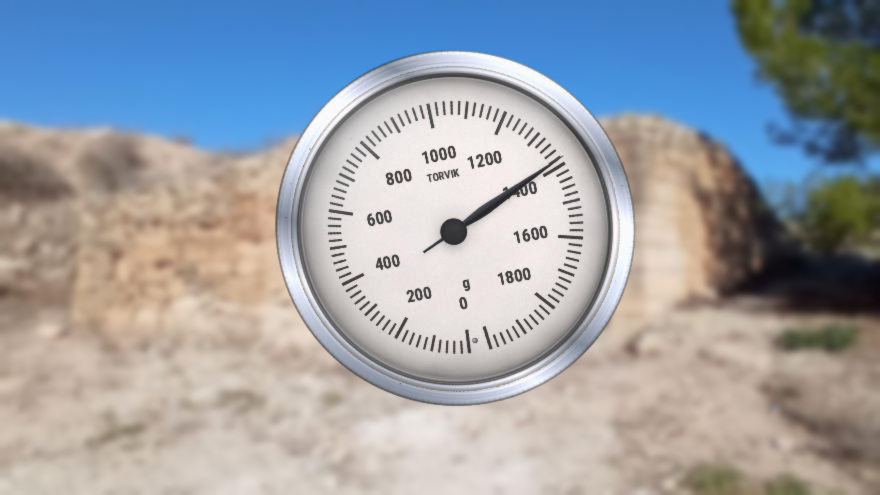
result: 1380 g
